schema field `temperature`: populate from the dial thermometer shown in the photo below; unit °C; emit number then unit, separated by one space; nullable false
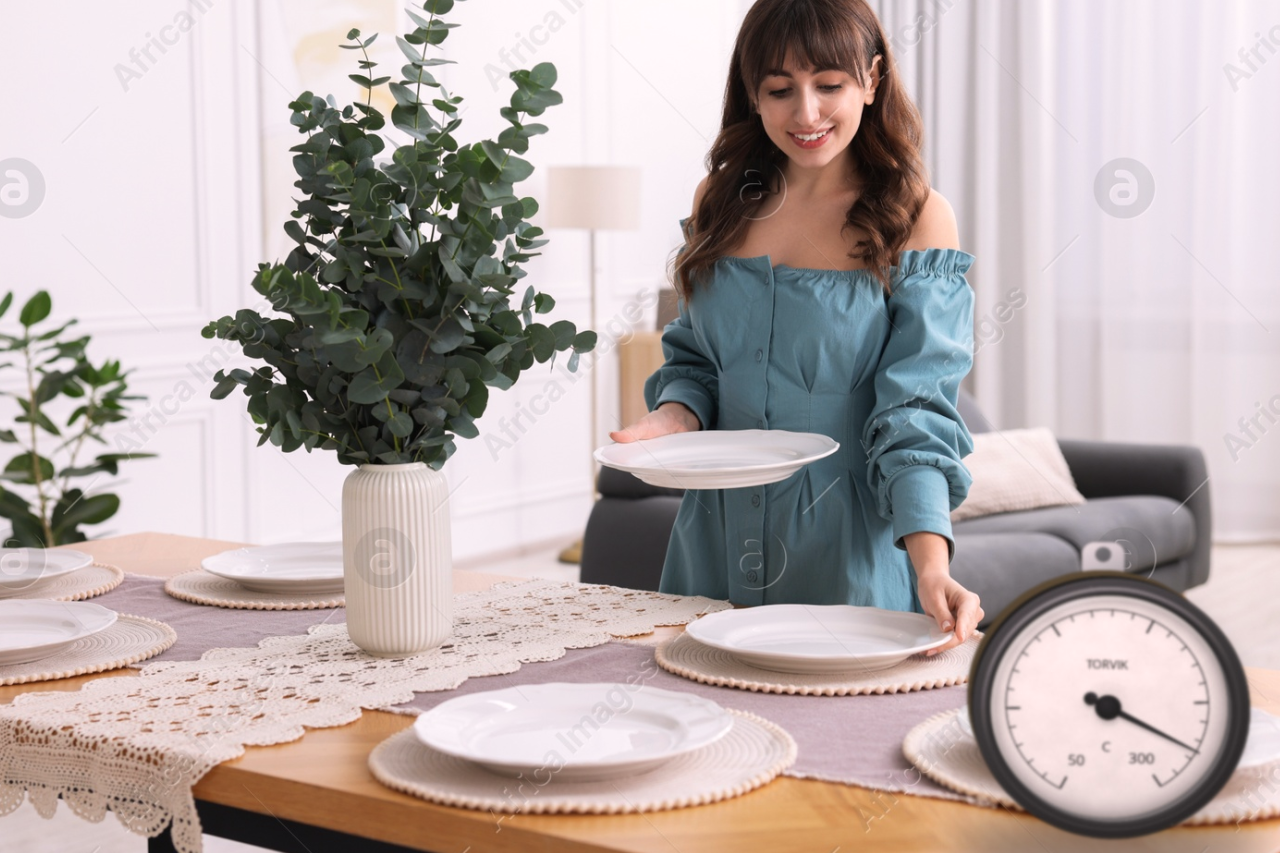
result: 275 °C
